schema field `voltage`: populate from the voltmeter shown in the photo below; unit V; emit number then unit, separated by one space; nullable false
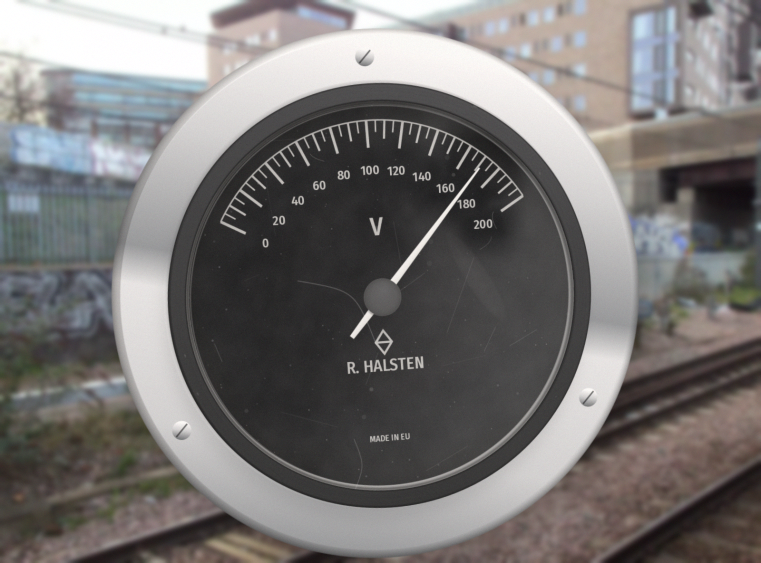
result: 170 V
